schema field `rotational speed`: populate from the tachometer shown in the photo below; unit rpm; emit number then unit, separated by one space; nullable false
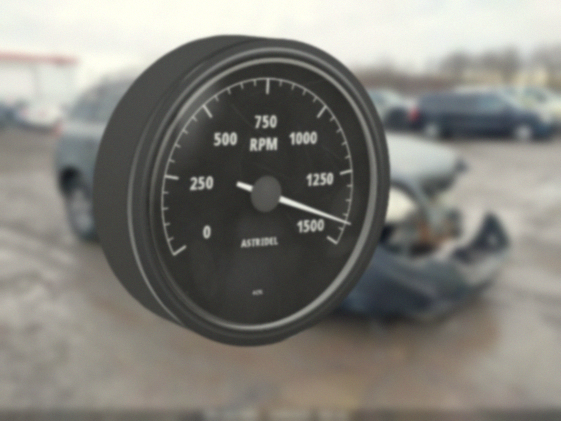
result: 1425 rpm
